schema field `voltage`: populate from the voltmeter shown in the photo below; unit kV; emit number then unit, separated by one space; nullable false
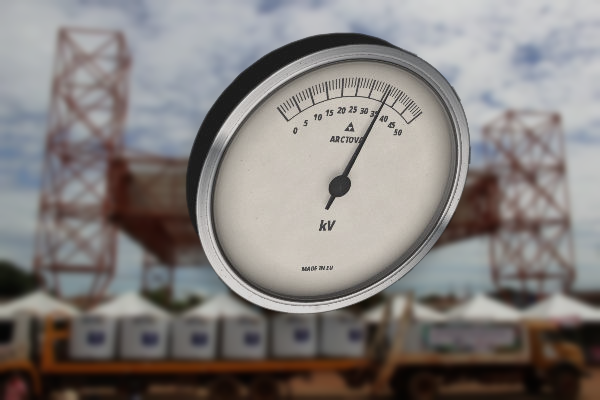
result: 35 kV
